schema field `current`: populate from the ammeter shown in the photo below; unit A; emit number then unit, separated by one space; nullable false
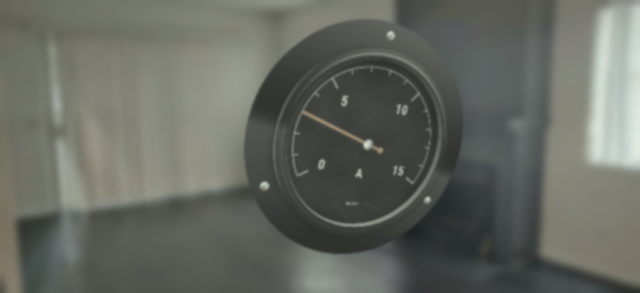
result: 3 A
